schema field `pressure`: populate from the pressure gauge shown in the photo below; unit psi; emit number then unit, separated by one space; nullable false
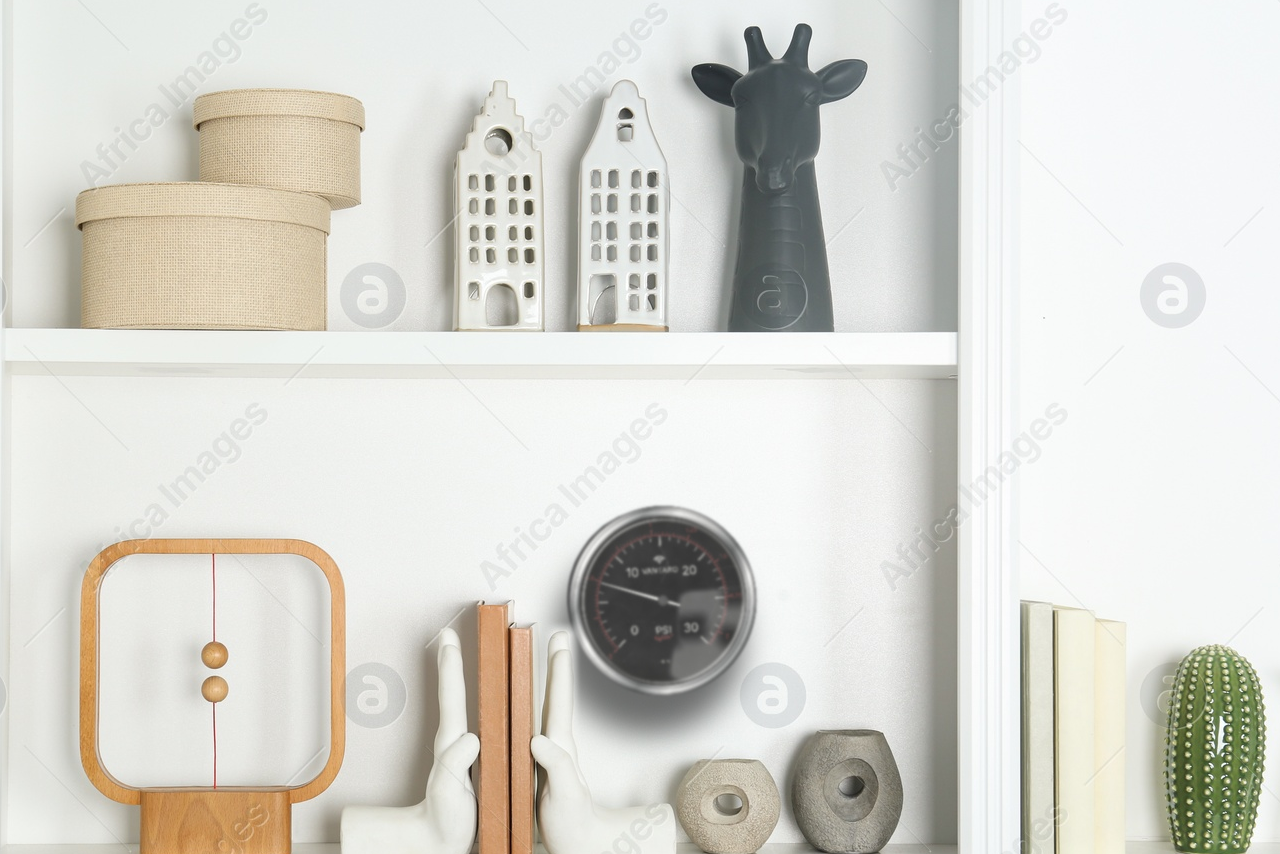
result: 7 psi
